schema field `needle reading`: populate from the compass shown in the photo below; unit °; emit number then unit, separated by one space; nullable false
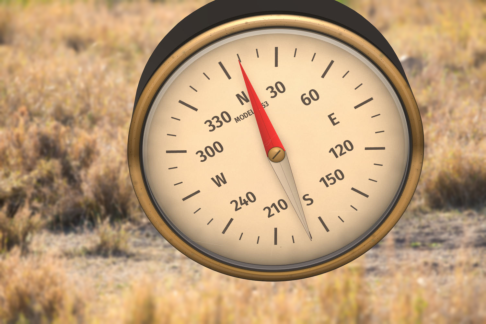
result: 10 °
